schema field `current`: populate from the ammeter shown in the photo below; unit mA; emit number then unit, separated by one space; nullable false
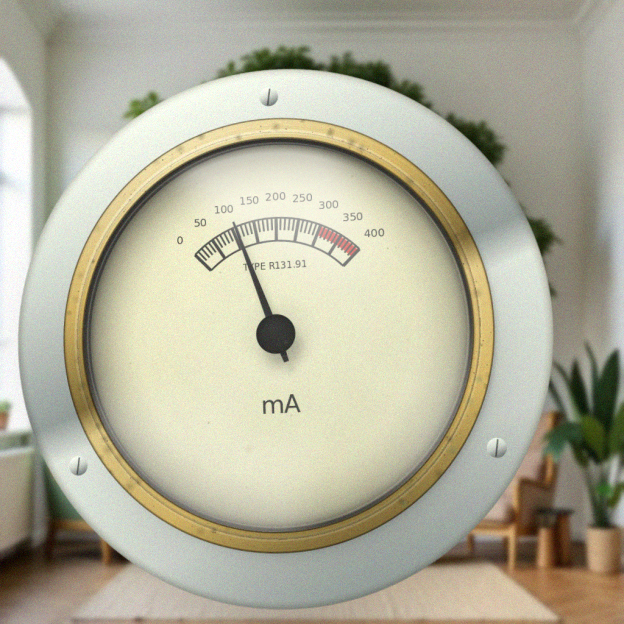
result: 110 mA
